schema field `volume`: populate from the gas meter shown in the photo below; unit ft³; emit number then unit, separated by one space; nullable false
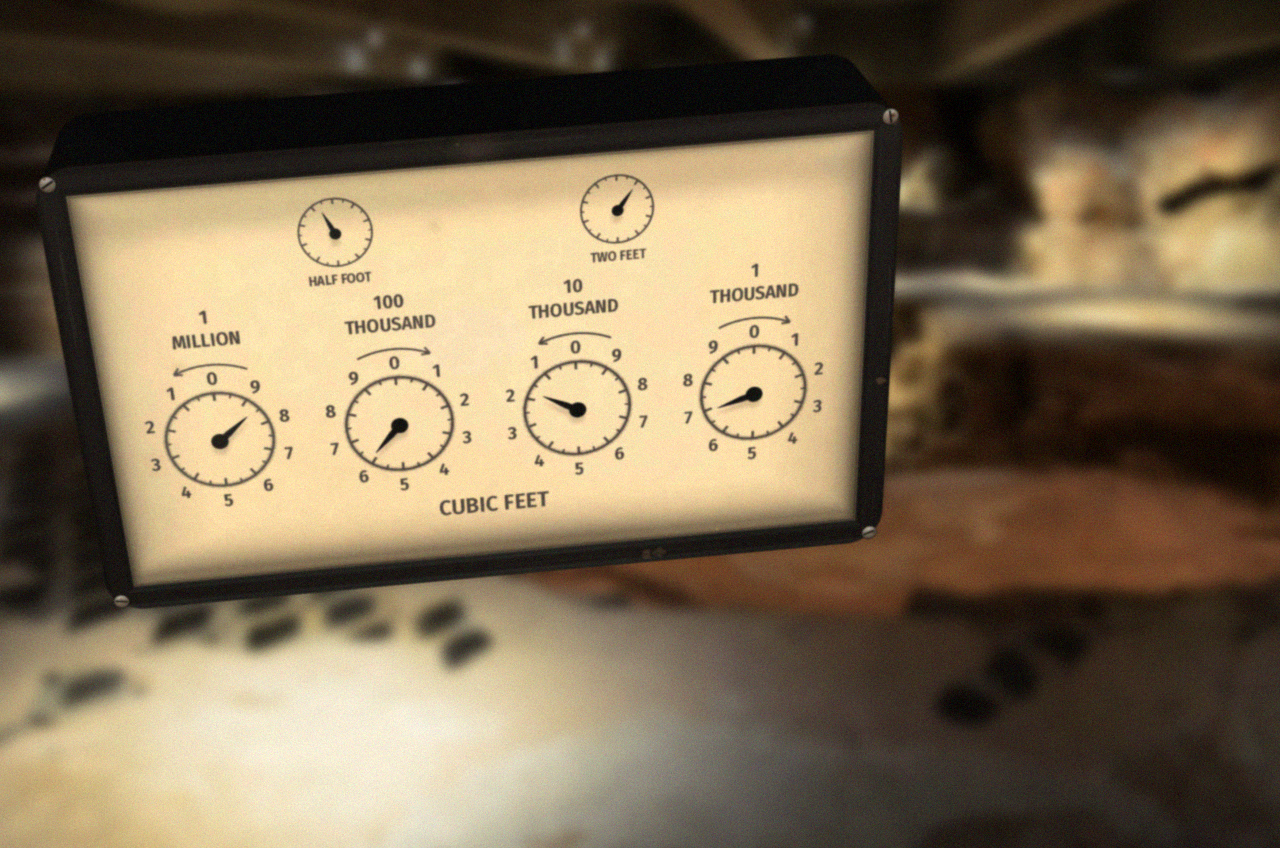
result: 861700 ft³
